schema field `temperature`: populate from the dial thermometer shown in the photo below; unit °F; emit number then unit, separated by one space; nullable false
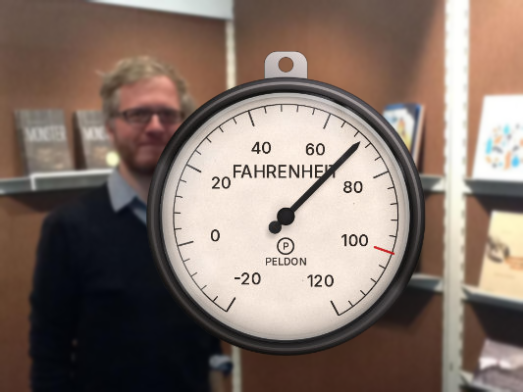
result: 70 °F
